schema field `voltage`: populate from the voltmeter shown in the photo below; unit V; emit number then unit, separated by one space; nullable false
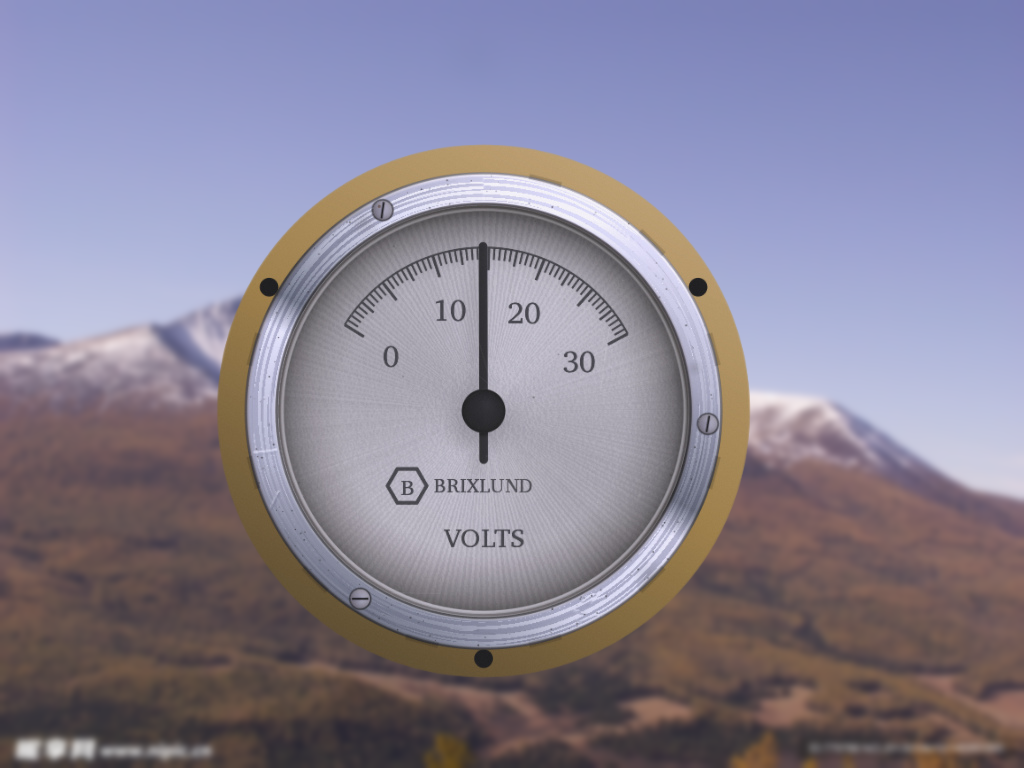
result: 14.5 V
